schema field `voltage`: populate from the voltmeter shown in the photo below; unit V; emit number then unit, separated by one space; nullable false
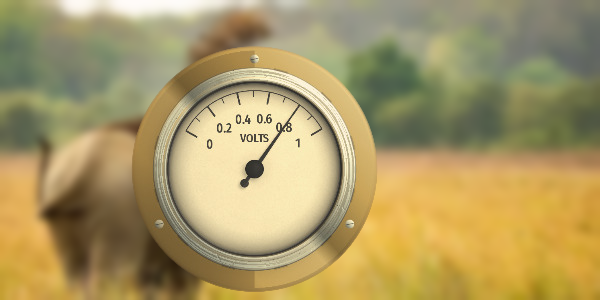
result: 0.8 V
